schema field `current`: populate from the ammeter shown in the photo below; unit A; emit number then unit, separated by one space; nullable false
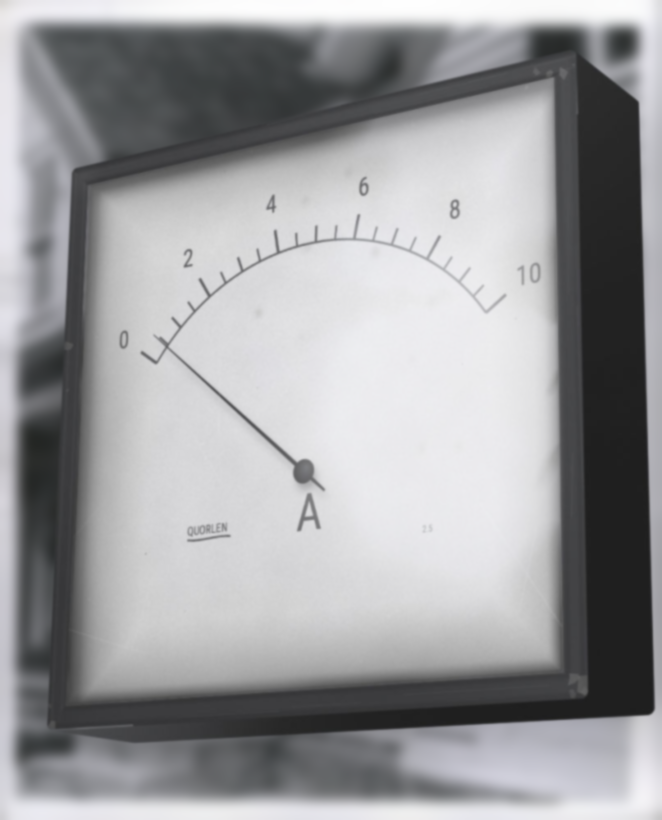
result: 0.5 A
